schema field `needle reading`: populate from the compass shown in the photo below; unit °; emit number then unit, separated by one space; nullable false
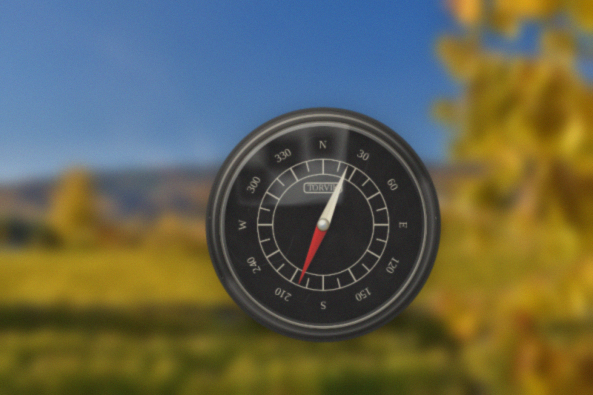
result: 202.5 °
